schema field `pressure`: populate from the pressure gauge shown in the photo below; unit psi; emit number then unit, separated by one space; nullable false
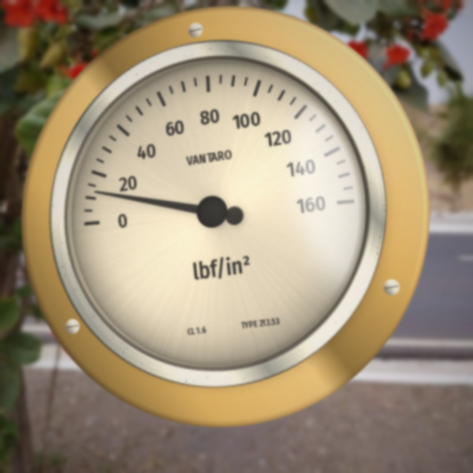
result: 12.5 psi
